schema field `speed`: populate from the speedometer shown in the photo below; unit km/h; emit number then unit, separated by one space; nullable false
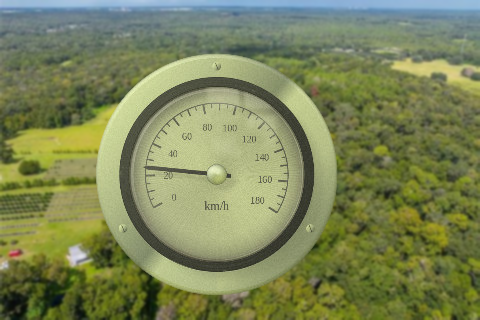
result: 25 km/h
